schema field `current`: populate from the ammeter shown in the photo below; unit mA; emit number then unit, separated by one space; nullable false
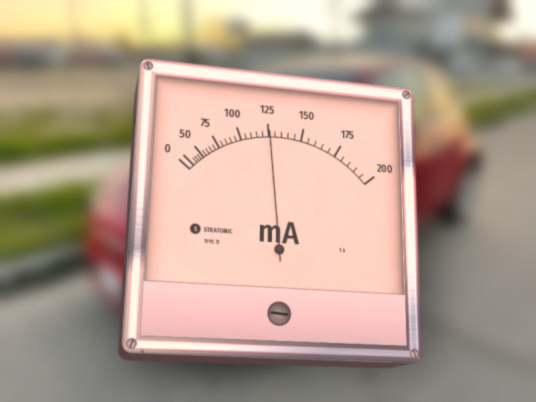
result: 125 mA
